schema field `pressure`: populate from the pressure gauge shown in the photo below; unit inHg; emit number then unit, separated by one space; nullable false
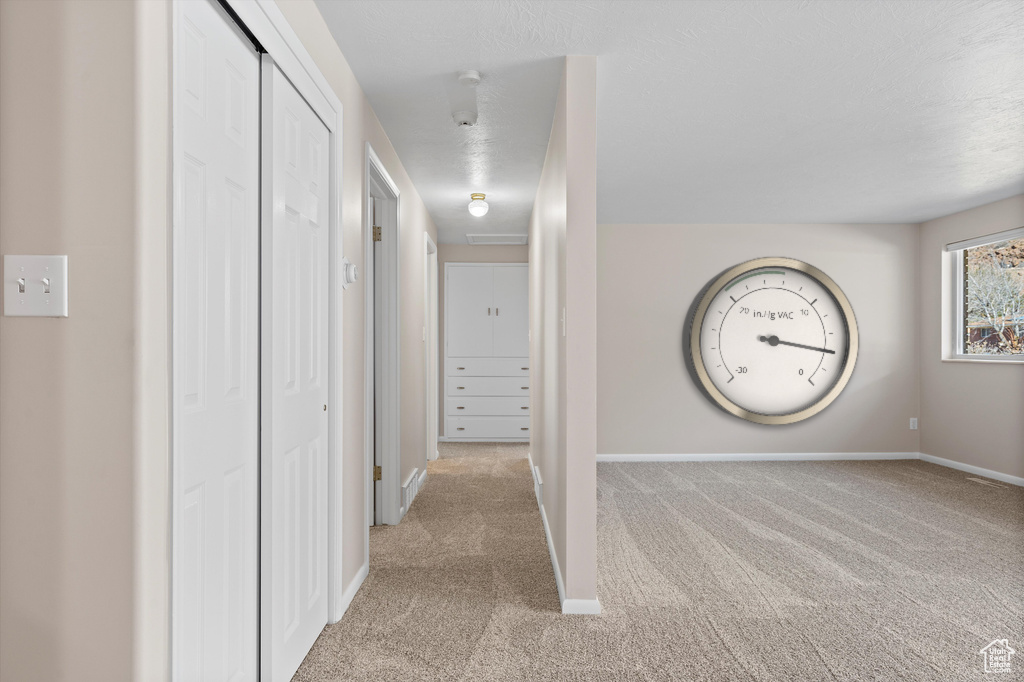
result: -4 inHg
